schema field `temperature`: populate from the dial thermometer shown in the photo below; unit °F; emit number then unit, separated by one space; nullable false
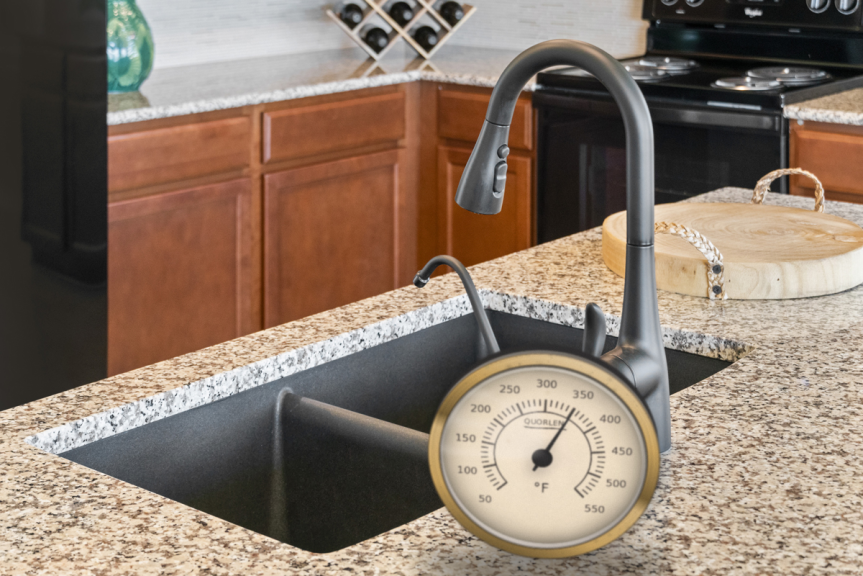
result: 350 °F
